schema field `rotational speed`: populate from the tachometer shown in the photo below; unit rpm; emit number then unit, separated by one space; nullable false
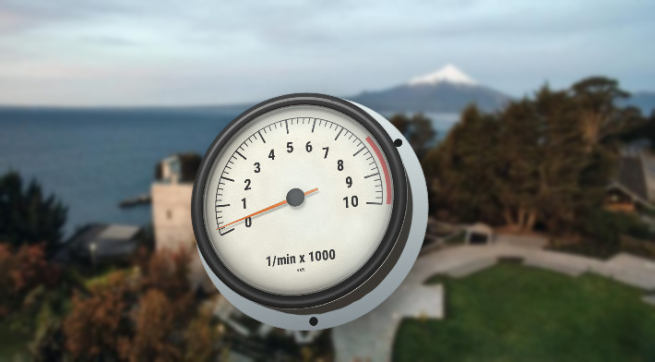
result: 200 rpm
